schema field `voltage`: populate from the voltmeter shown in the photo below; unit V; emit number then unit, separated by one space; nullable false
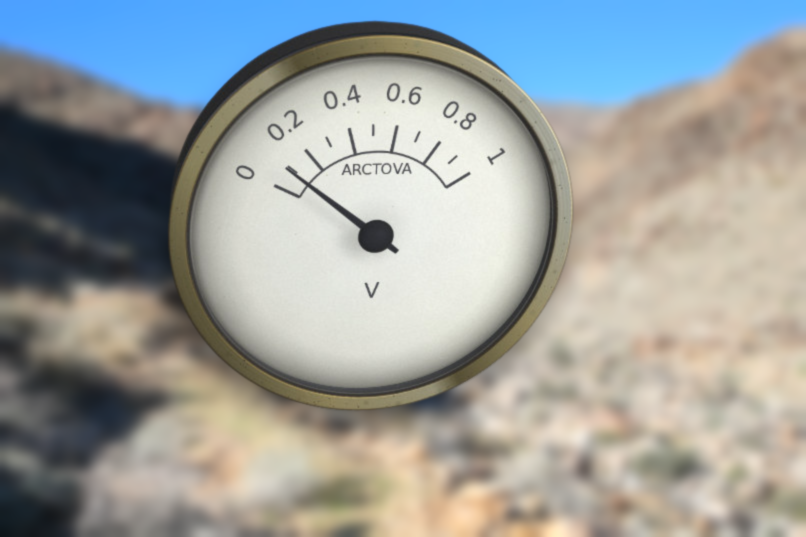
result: 0.1 V
